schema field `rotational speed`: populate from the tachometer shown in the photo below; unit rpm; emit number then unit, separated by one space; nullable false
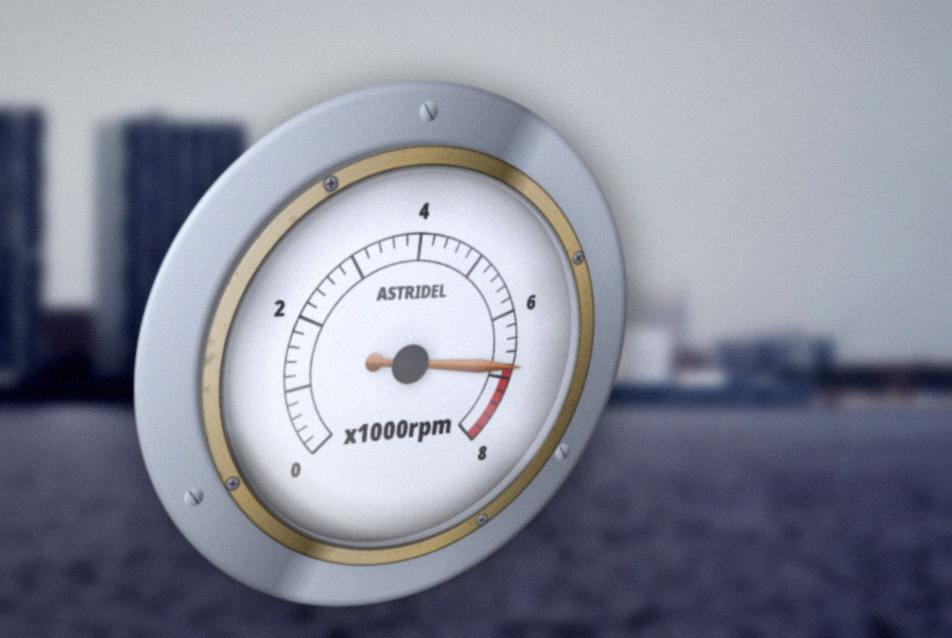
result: 6800 rpm
